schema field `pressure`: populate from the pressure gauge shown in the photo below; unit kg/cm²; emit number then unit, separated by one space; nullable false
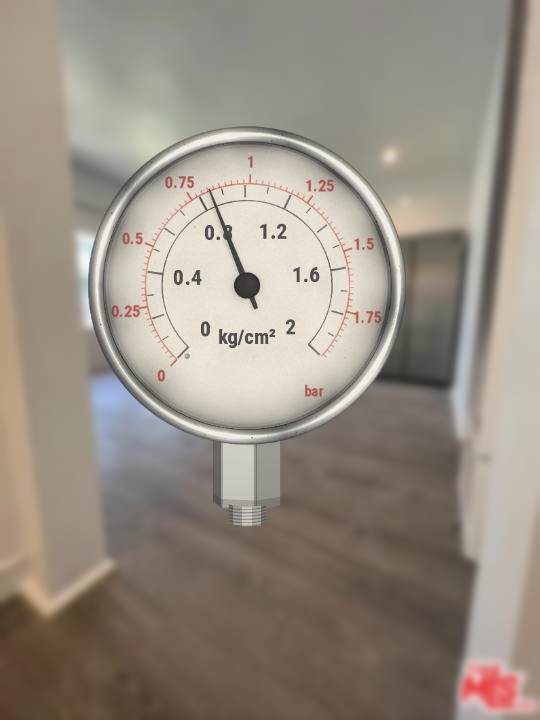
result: 0.85 kg/cm²
